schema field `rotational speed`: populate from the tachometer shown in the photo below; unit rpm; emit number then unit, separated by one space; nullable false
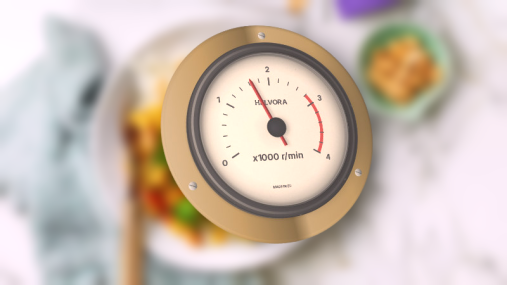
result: 1600 rpm
